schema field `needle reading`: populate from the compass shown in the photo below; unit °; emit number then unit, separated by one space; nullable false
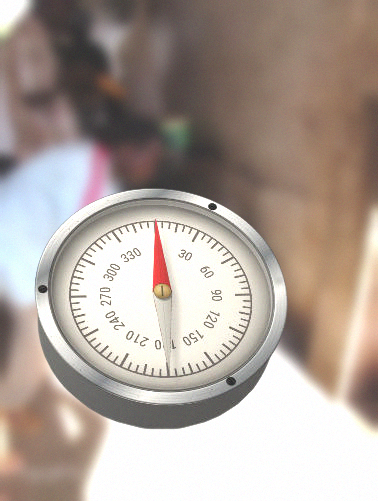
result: 0 °
